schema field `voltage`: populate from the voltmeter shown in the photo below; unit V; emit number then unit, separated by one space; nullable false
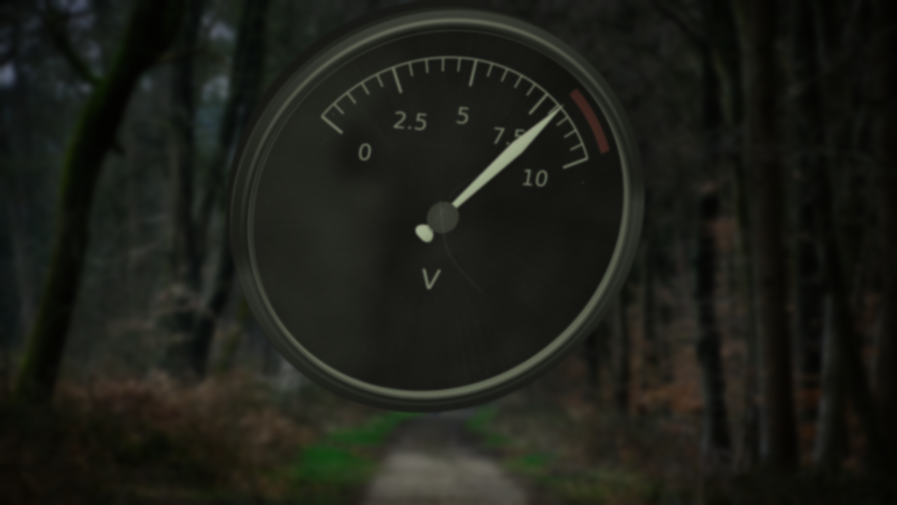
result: 8 V
